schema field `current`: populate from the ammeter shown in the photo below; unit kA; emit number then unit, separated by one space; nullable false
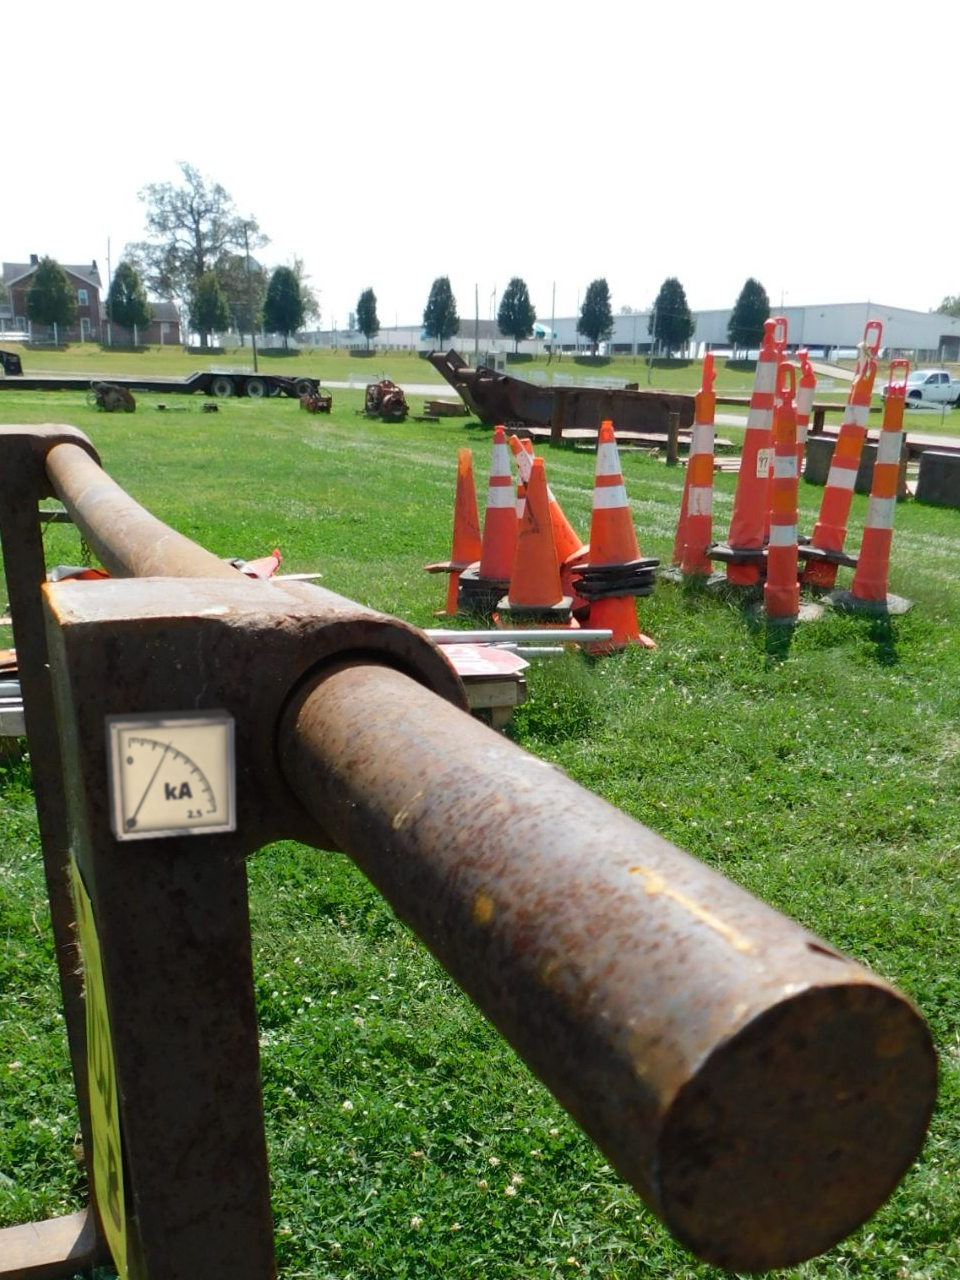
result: 0.75 kA
